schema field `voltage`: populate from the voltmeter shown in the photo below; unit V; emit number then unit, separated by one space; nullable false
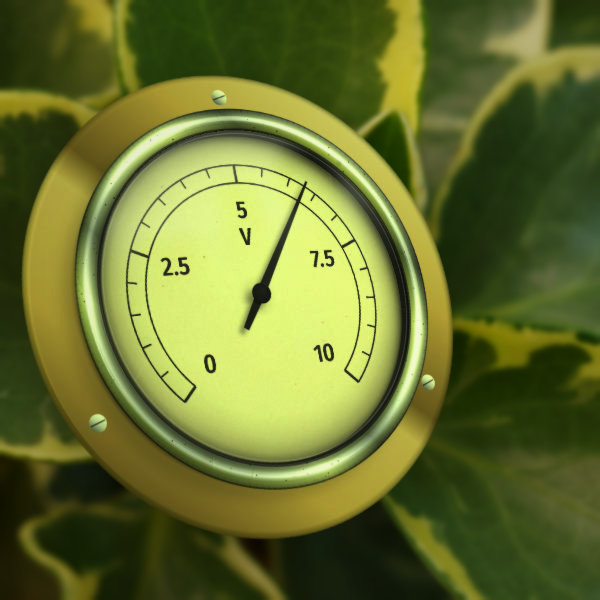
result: 6.25 V
